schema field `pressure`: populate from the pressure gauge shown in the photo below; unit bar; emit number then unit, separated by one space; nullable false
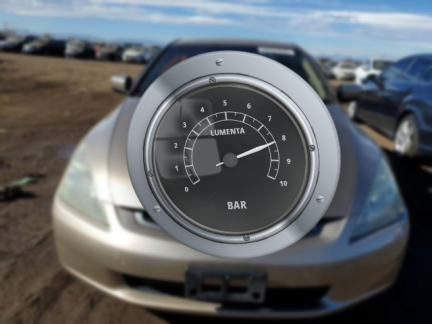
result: 8 bar
